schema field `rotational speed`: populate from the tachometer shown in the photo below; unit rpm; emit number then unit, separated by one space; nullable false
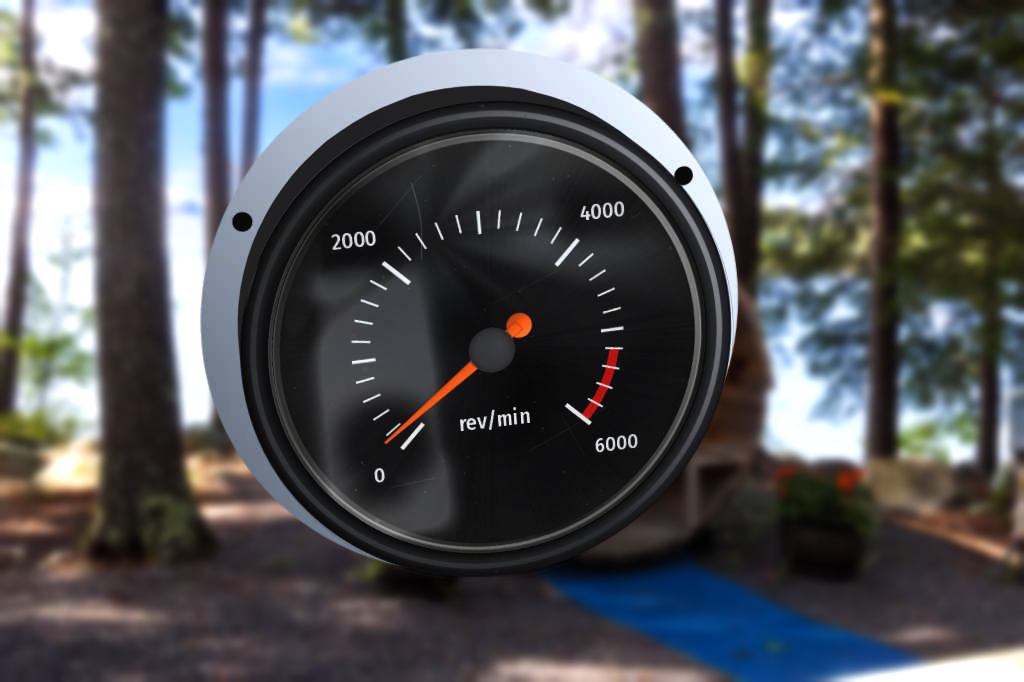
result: 200 rpm
